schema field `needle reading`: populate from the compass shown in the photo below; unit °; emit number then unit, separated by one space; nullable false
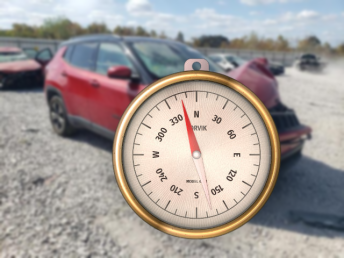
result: 345 °
